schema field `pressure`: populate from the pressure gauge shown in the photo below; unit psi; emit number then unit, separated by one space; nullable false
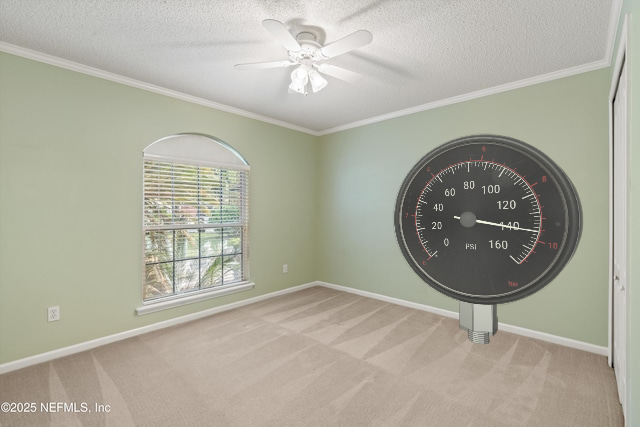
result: 140 psi
